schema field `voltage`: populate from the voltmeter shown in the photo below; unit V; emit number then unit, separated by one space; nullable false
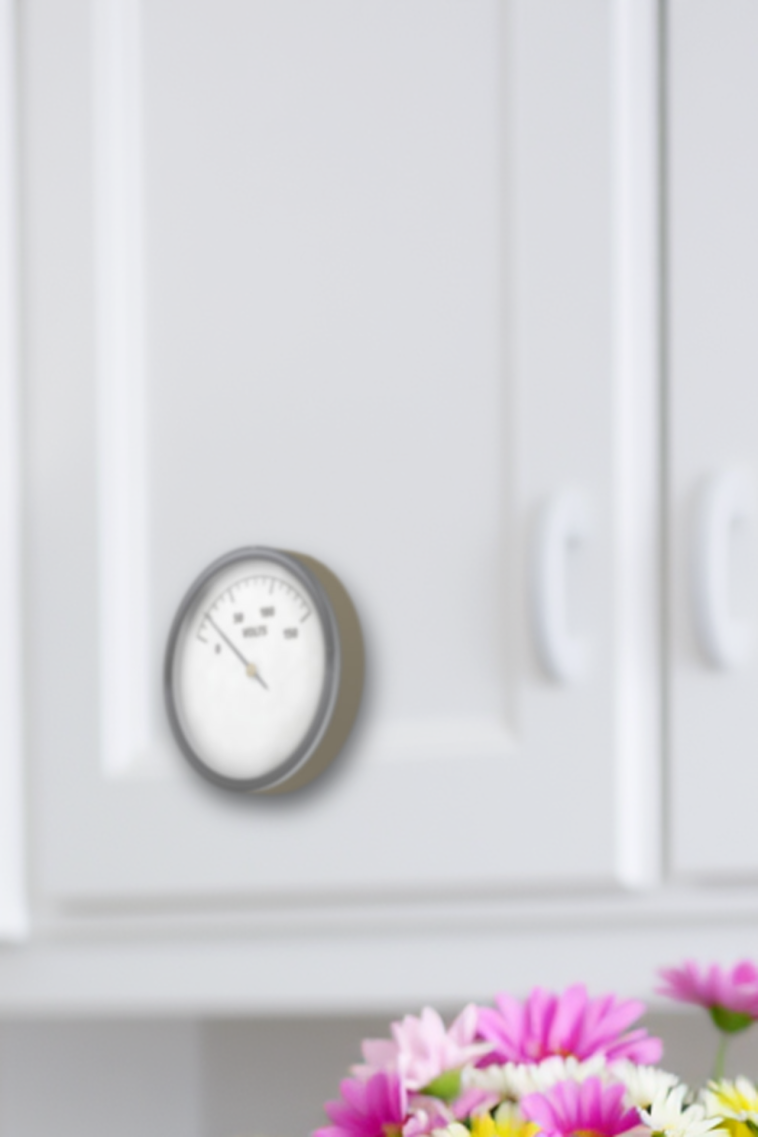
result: 20 V
